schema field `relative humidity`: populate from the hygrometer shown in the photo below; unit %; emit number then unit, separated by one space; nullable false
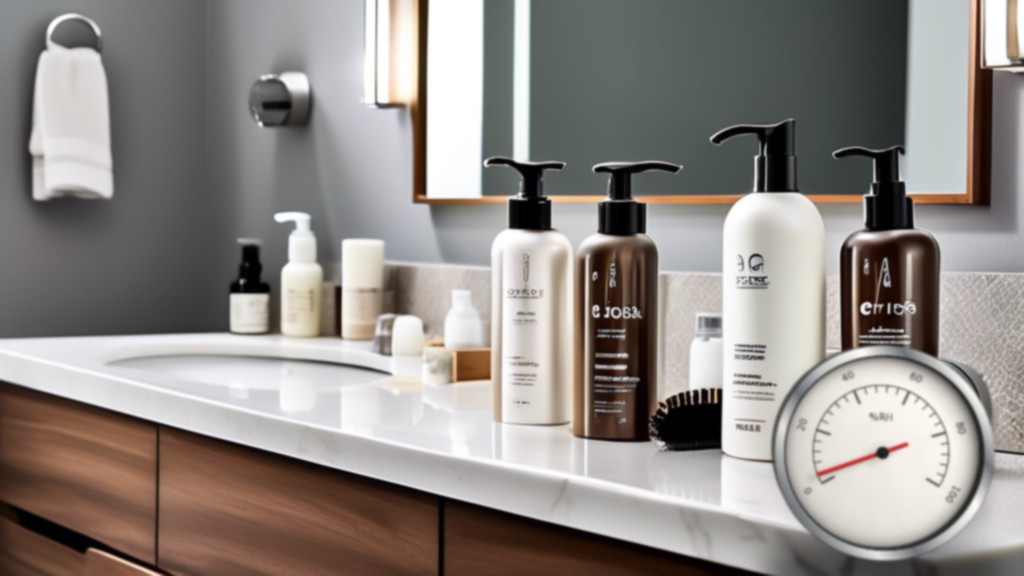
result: 4 %
